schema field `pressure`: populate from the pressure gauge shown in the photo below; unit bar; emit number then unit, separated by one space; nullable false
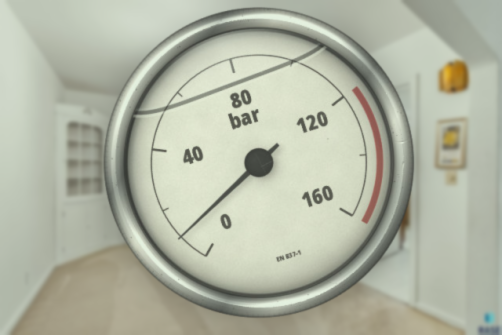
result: 10 bar
